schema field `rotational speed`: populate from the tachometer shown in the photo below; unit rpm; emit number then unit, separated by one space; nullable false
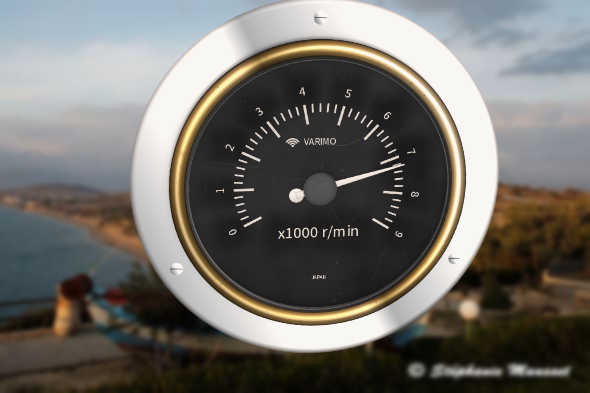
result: 7200 rpm
